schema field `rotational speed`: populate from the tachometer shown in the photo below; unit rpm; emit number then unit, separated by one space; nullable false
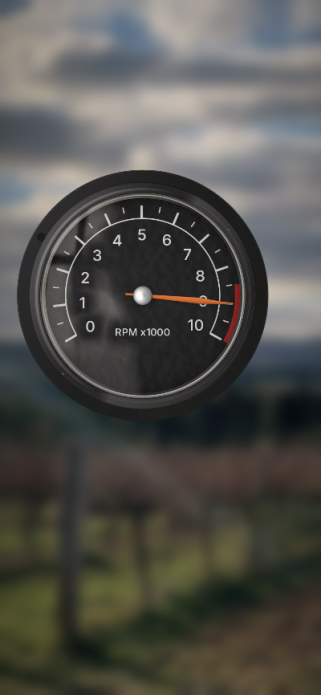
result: 9000 rpm
